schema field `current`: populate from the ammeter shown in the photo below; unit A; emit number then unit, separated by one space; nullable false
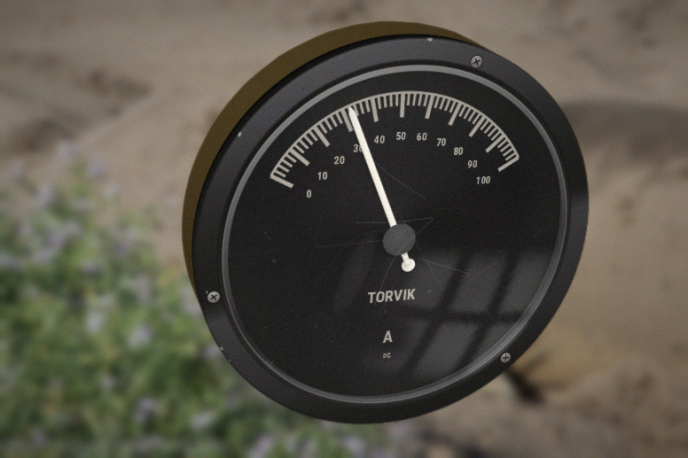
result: 32 A
